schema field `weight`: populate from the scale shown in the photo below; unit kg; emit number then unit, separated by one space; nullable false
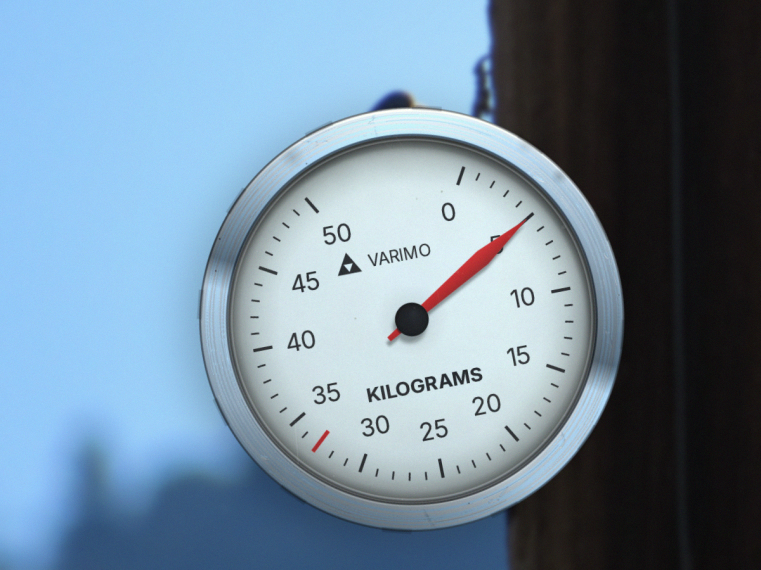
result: 5 kg
